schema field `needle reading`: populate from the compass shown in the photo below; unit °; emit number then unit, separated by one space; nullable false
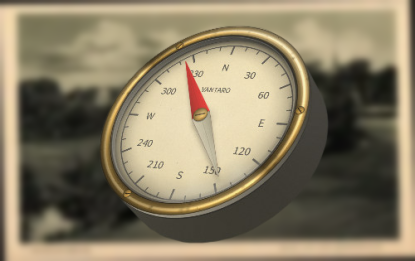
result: 325 °
